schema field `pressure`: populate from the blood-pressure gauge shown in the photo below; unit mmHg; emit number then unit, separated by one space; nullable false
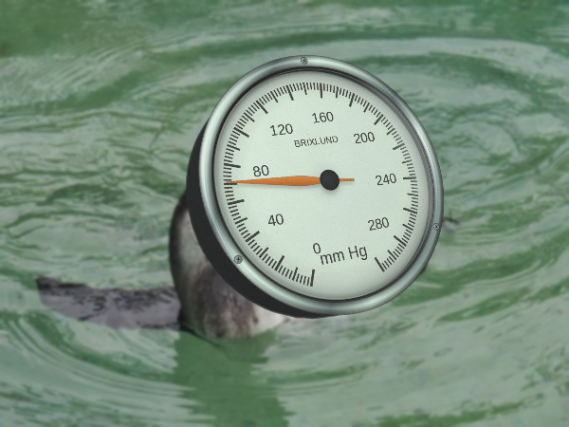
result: 70 mmHg
